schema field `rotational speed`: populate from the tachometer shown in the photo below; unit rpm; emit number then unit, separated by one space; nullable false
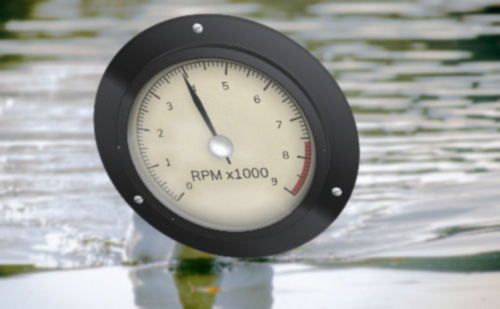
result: 4000 rpm
